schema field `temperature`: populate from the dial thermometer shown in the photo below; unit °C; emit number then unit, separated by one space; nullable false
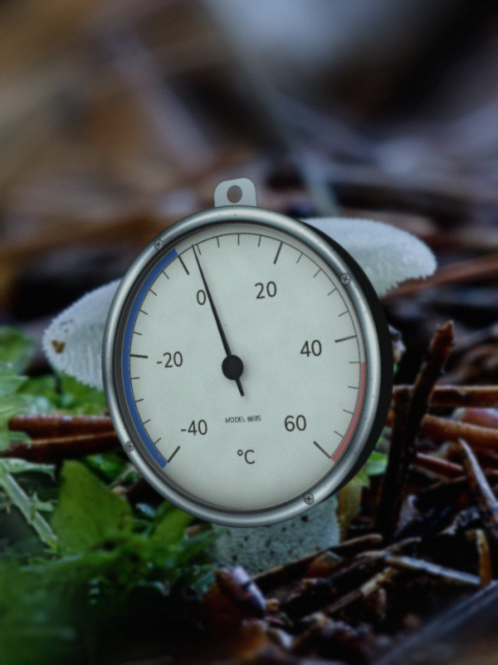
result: 4 °C
